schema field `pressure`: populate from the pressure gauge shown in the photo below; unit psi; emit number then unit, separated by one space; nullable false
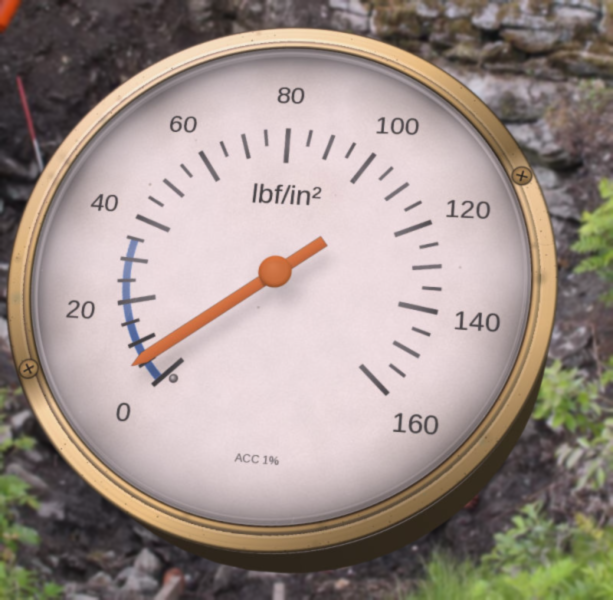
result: 5 psi
